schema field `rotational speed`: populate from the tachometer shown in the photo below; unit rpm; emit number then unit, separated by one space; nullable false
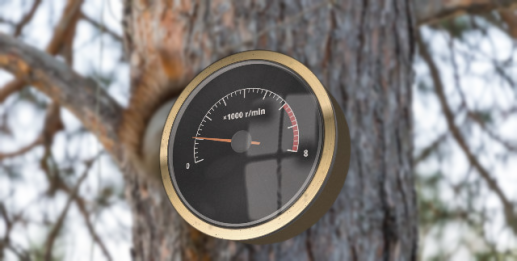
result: 1000 rpm
